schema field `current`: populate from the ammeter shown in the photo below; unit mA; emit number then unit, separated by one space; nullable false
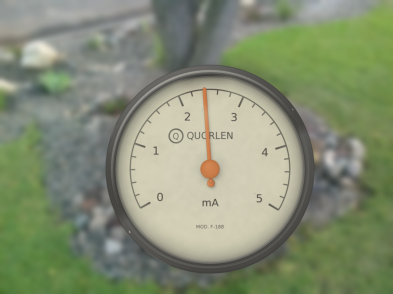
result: 2.4 mA
